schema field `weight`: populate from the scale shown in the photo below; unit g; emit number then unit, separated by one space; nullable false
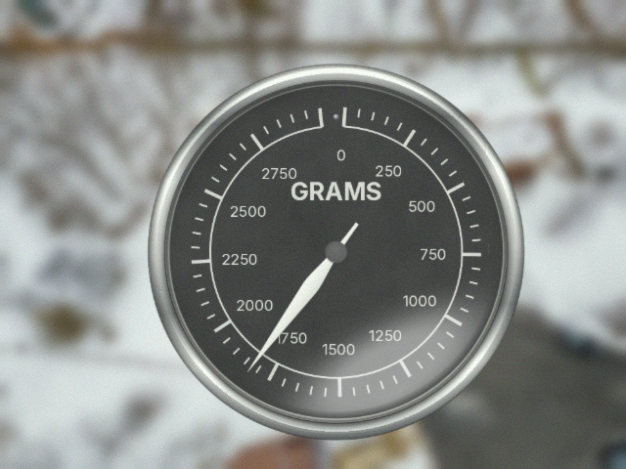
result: 1825 g
